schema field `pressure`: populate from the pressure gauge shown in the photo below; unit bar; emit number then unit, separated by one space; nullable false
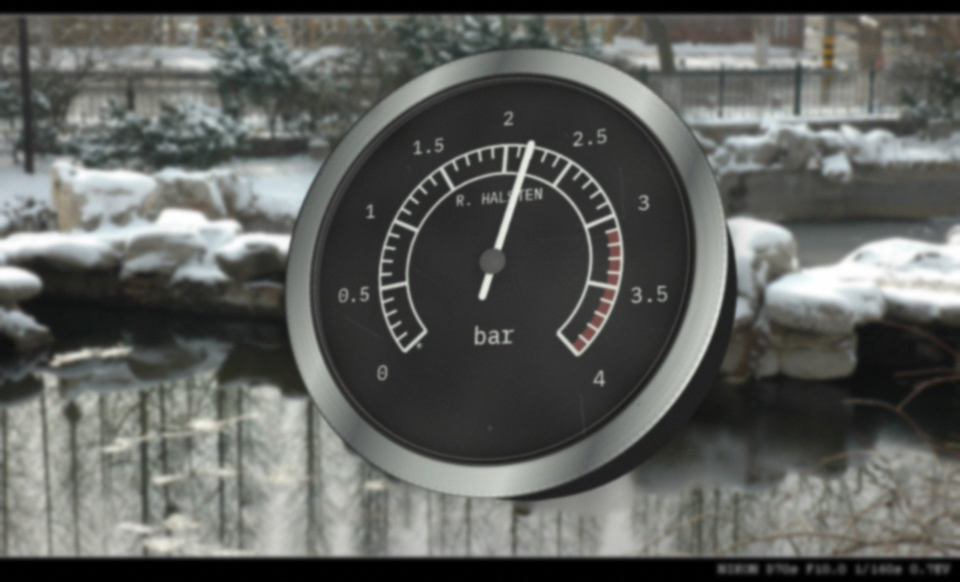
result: 2.2 bar
